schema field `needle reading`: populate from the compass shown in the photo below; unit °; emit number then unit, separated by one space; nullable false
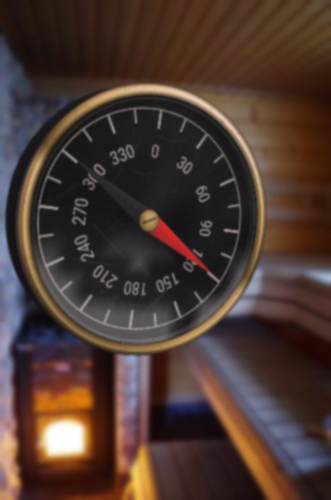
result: 120 °
